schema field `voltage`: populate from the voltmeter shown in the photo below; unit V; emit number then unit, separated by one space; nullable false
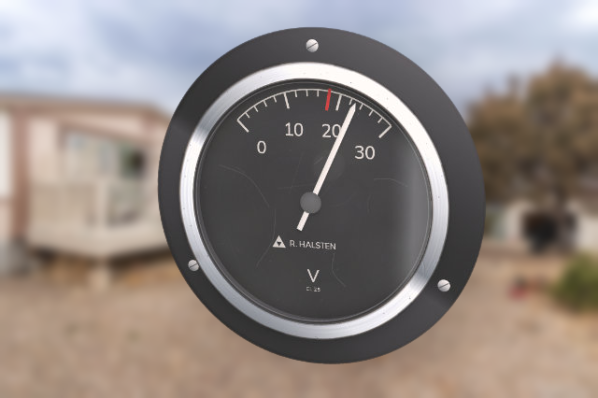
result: 23 V
